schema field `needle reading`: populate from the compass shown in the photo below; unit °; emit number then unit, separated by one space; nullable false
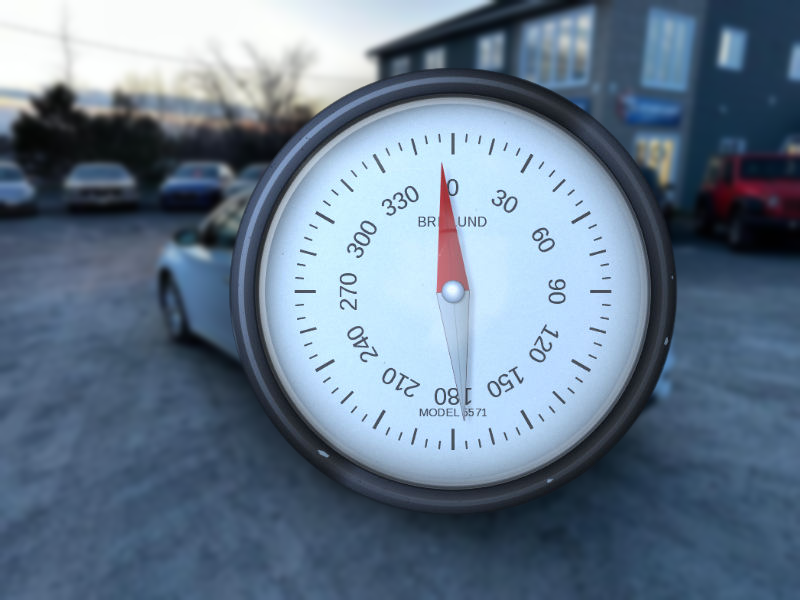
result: 355 °
